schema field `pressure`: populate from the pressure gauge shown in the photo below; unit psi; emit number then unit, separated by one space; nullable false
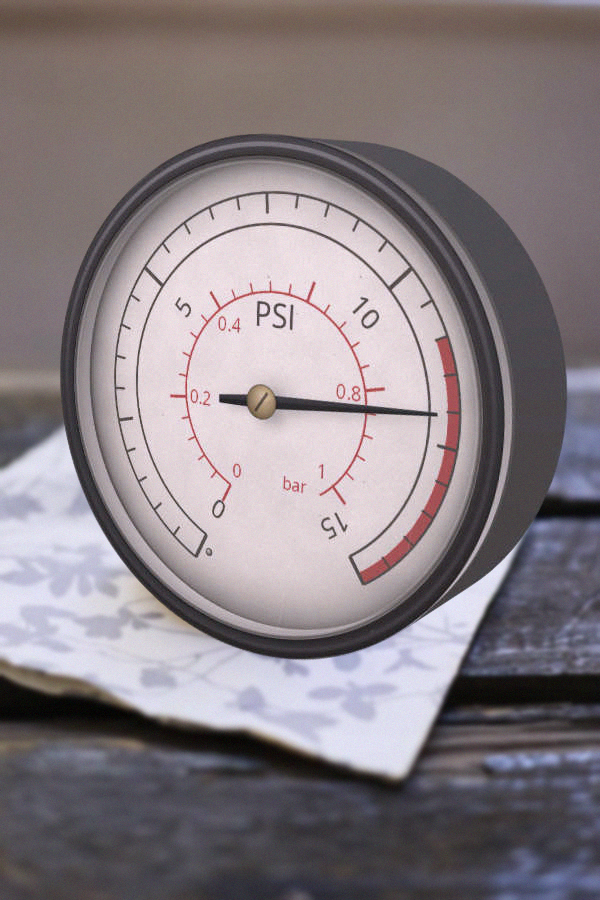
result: 12 psi
